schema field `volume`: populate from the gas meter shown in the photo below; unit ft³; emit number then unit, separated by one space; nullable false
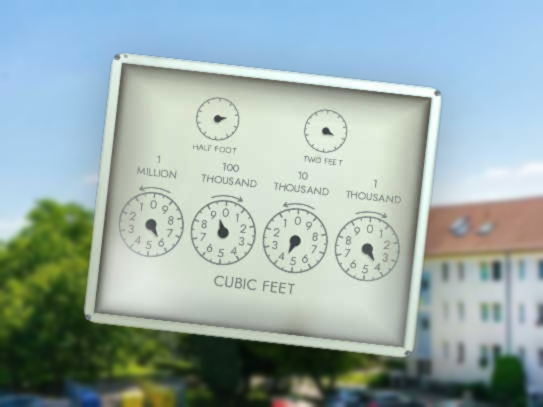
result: 594400 ft³
